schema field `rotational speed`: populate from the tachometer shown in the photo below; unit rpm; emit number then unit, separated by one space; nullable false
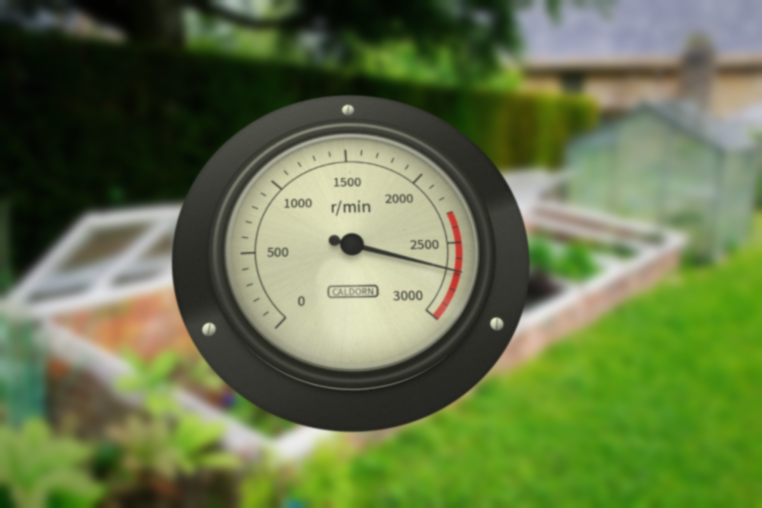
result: 2700 rpm
